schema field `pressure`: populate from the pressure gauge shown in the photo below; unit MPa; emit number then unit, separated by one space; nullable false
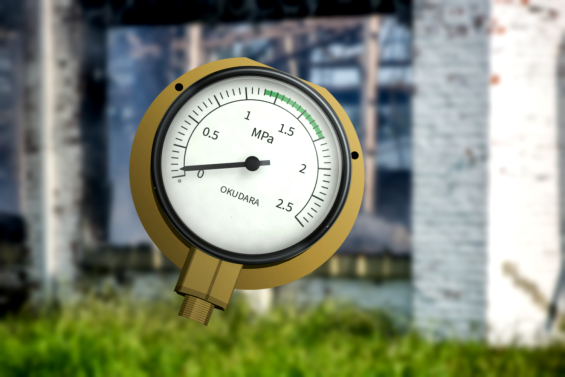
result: 0.05 MPa
